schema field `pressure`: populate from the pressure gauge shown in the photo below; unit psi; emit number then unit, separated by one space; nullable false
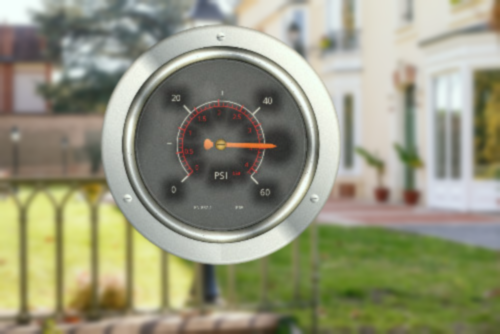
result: 50 psi
